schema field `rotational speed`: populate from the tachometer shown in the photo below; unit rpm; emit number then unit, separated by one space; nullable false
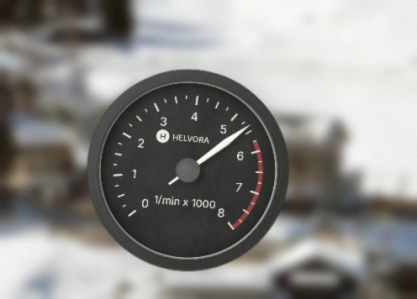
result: 5375 rpm
